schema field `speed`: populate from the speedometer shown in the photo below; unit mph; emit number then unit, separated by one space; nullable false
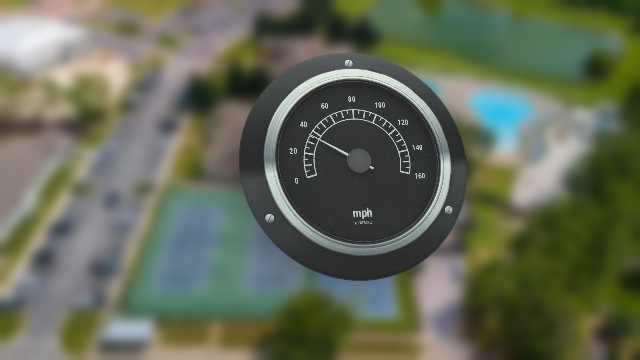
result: 35 mph
